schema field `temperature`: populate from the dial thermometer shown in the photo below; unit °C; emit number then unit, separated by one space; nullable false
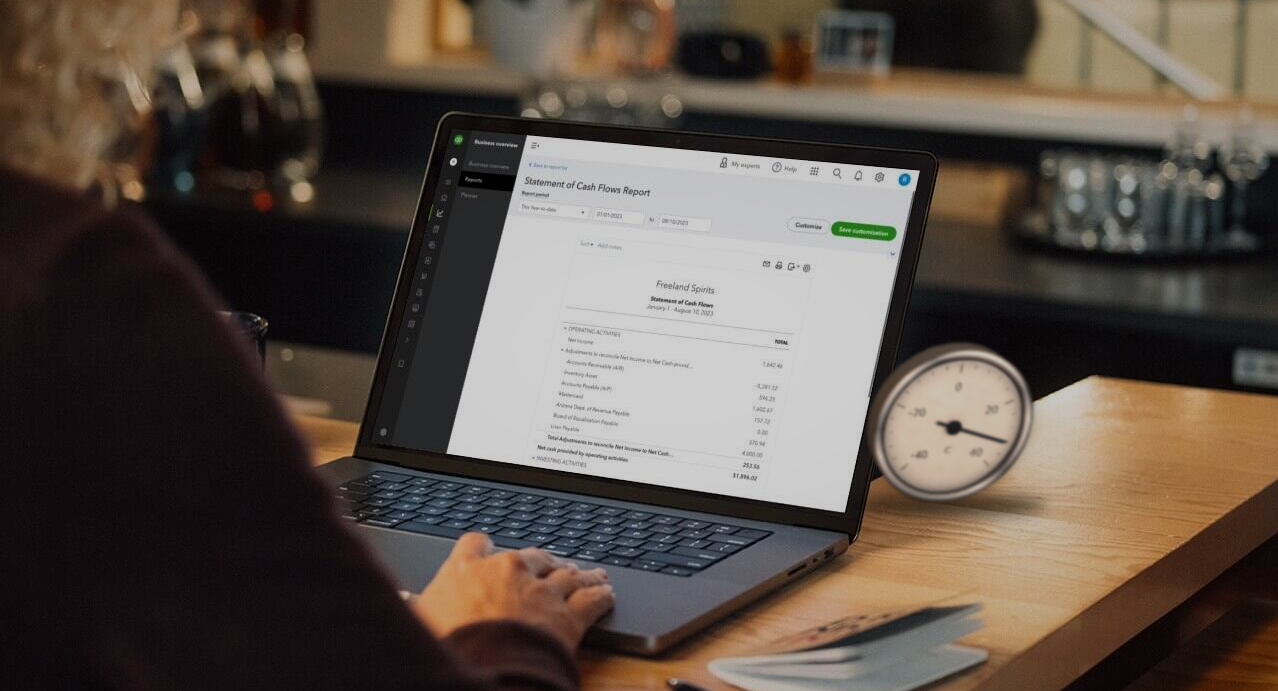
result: 32 °C
